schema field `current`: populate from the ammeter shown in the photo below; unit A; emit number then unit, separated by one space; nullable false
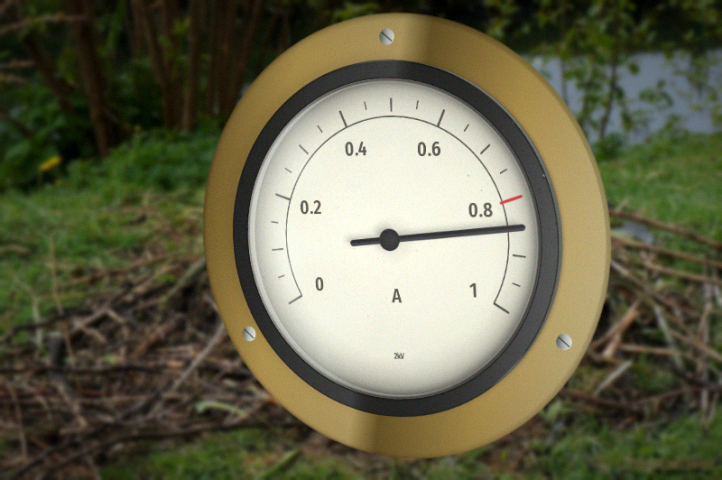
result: 0.85 A
